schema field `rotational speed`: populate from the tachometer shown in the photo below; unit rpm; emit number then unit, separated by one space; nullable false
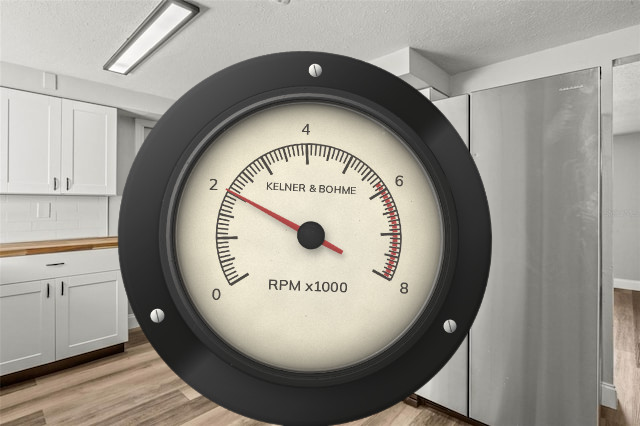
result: 2000 rpm
